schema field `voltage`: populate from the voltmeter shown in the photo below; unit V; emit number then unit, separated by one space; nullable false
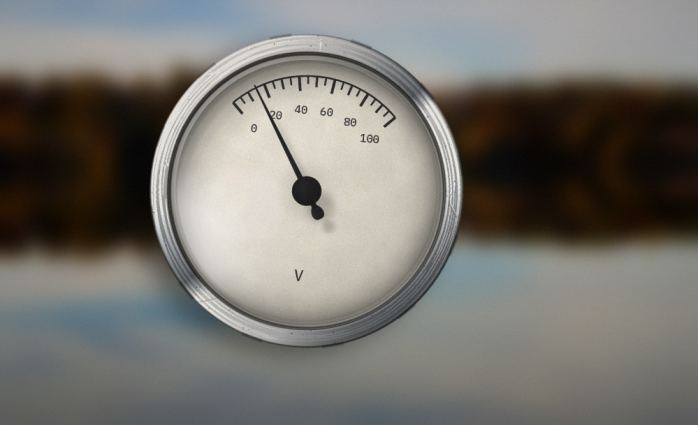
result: 15 V
